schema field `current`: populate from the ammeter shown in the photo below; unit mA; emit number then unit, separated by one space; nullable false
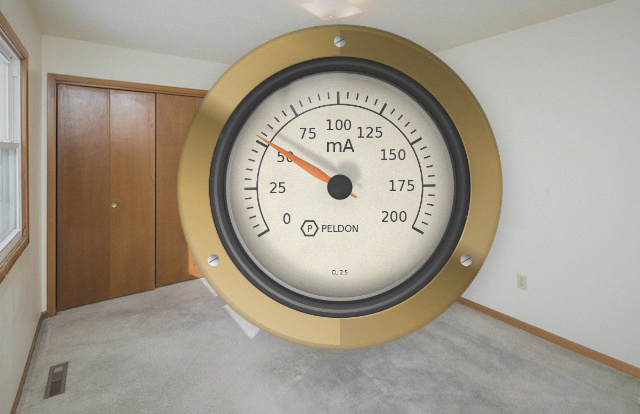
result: 52.5 mA
